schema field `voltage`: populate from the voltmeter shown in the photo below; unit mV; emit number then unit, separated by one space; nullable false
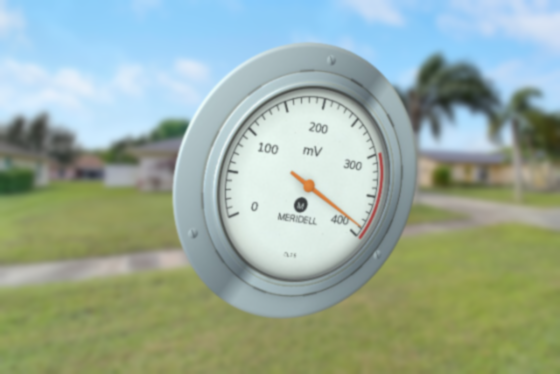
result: 390 mV
